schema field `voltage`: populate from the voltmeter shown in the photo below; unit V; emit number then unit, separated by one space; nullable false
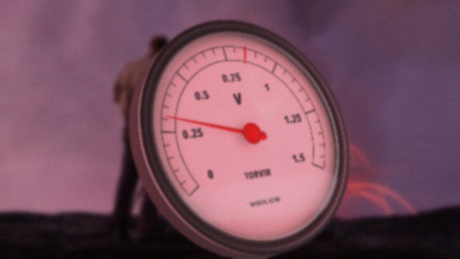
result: 0.3 V
